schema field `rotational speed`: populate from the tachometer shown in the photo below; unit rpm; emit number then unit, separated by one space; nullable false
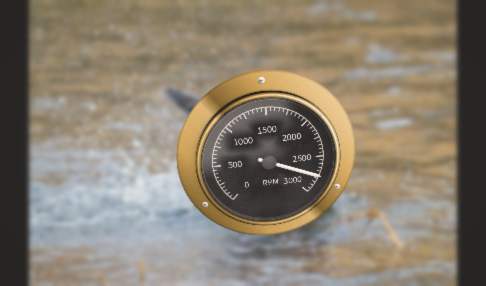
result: 2750 rpm
